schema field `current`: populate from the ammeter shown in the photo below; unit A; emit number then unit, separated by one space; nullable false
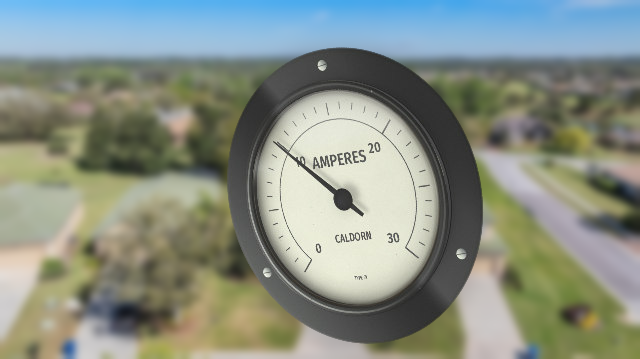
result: 10 A
